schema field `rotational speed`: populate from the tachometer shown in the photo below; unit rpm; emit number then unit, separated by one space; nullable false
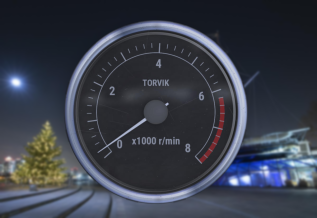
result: 200 rpm
